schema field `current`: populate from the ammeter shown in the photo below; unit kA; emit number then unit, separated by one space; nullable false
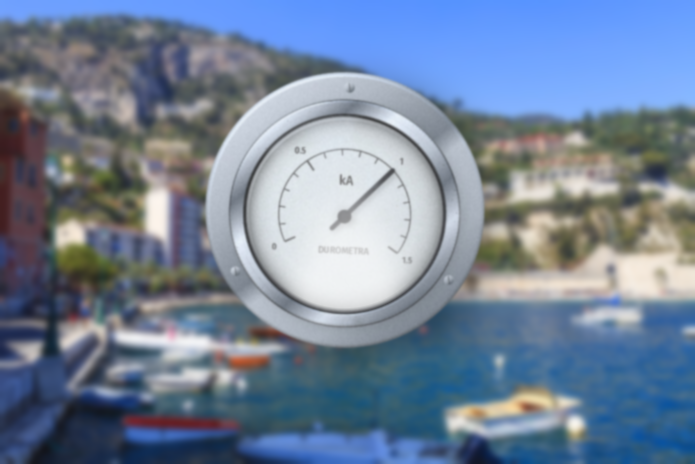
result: 1 kA
